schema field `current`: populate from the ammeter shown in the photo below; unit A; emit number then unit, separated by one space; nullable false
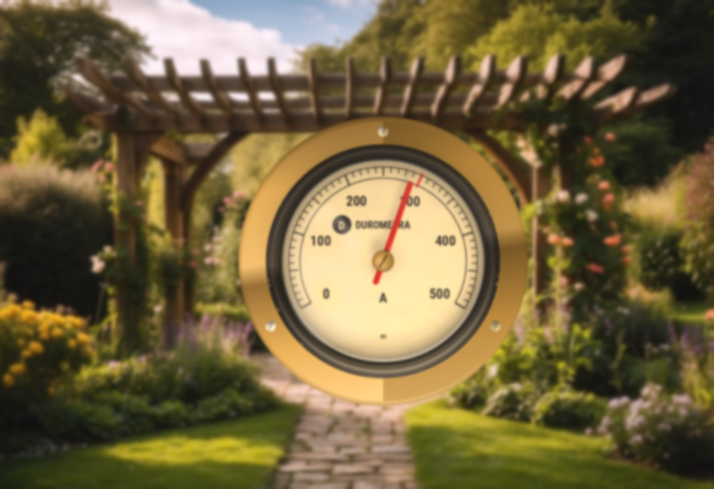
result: 290 A
